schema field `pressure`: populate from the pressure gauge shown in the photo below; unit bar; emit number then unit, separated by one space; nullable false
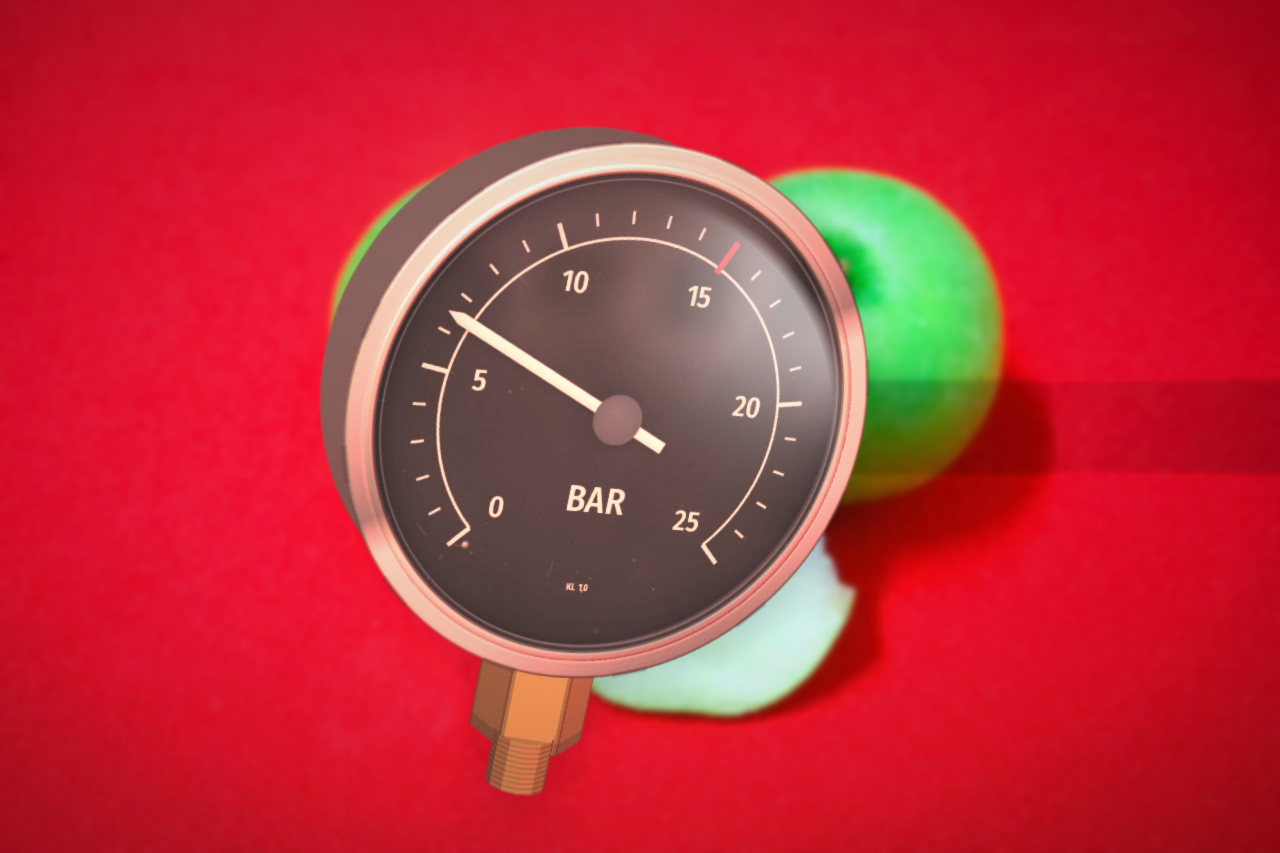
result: 6.5 bar
